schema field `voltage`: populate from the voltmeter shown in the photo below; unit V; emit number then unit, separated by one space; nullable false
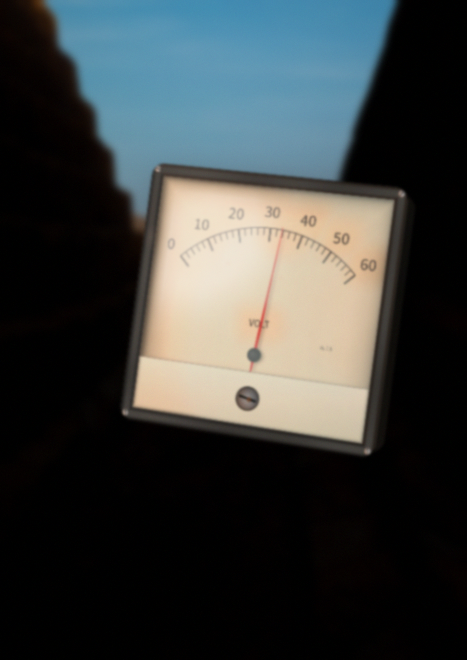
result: 34 V
